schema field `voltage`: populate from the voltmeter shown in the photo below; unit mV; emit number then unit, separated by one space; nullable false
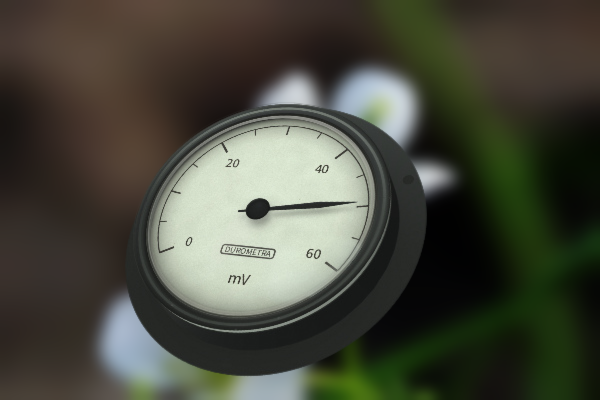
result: 50 mV
